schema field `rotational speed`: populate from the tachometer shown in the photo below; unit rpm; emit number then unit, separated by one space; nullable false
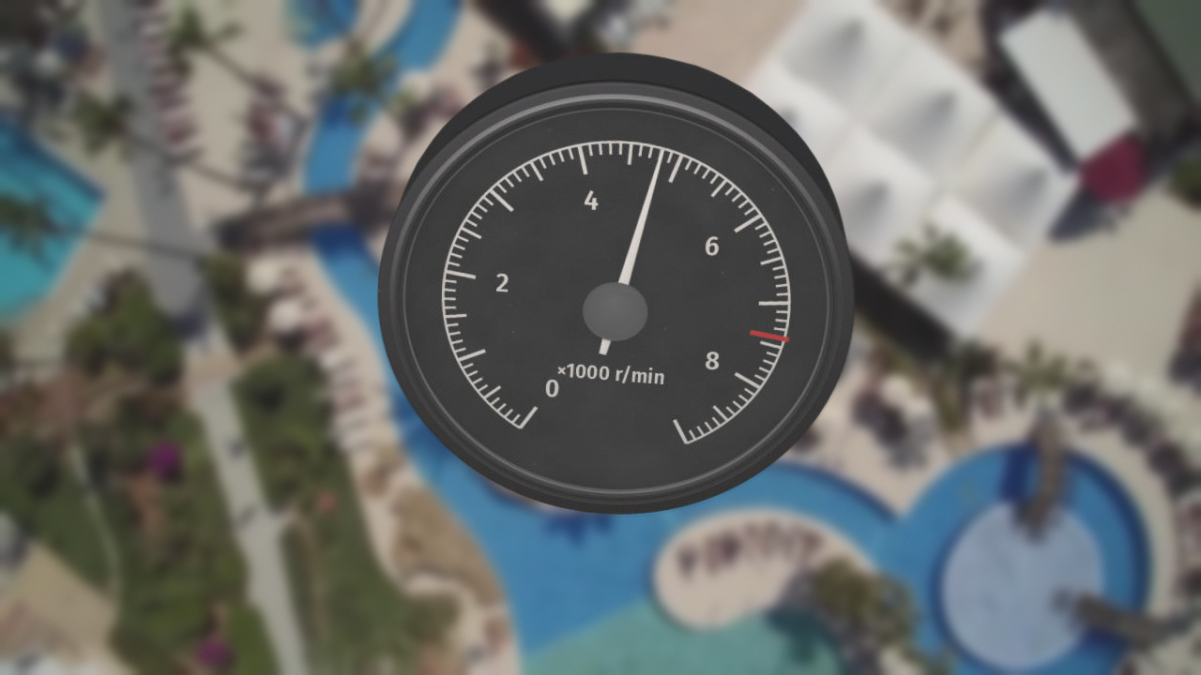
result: 4800 rpm
